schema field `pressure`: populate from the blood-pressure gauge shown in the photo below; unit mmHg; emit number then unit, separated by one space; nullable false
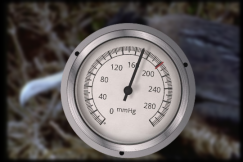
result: 170 mmHg
